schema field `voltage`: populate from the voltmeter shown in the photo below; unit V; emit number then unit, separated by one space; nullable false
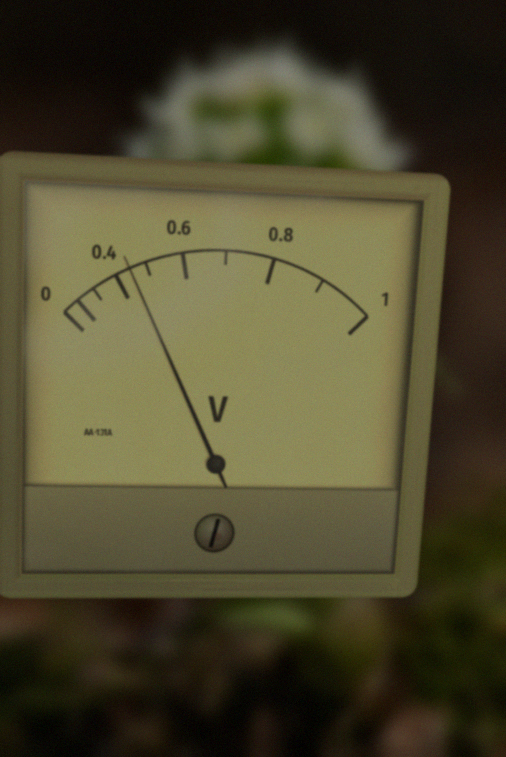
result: 0.45 V
